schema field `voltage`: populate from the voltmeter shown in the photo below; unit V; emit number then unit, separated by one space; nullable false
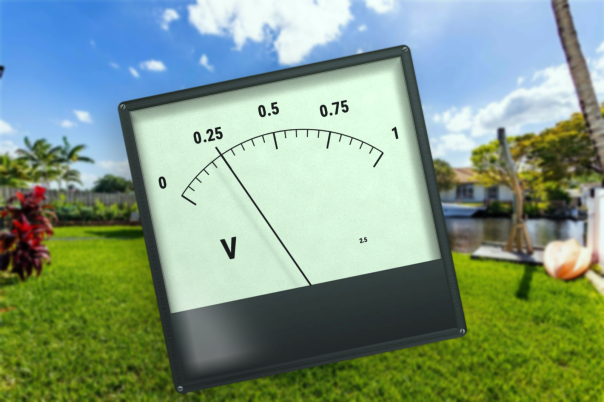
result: 0.25 V
